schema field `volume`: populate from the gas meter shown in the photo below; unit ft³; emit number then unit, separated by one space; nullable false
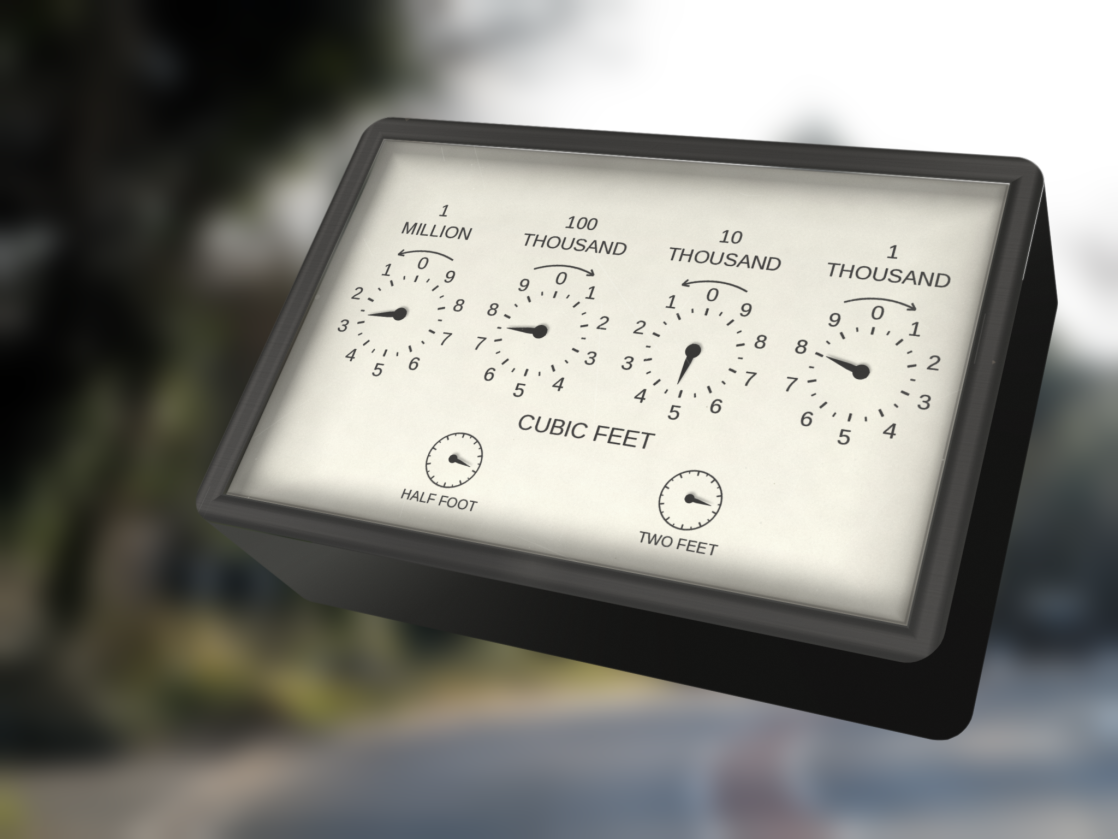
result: 274800 ft³
